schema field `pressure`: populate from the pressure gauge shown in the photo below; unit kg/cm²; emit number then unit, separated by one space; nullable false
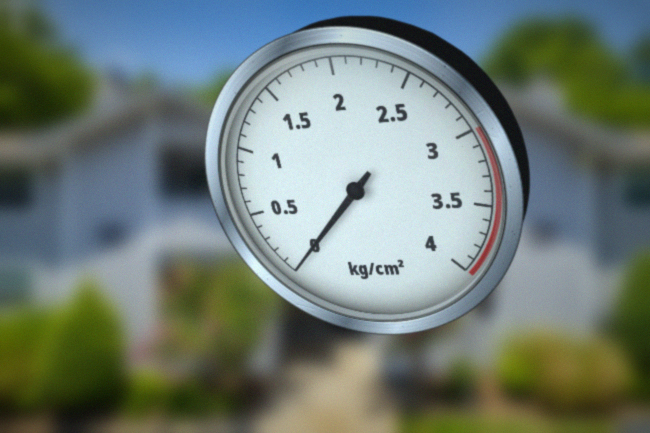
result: 0 kg/cm²
